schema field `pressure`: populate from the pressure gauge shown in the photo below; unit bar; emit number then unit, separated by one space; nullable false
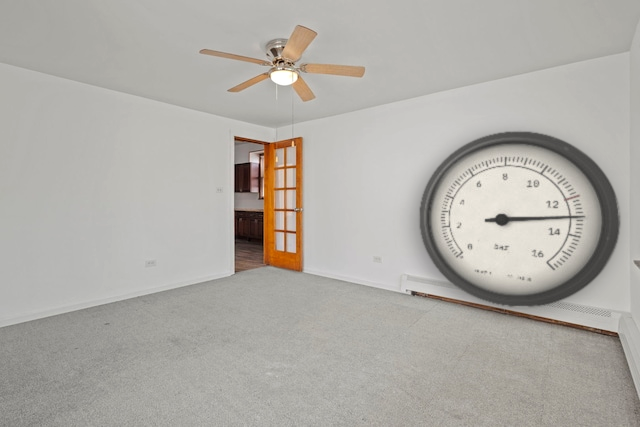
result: 13 bar
